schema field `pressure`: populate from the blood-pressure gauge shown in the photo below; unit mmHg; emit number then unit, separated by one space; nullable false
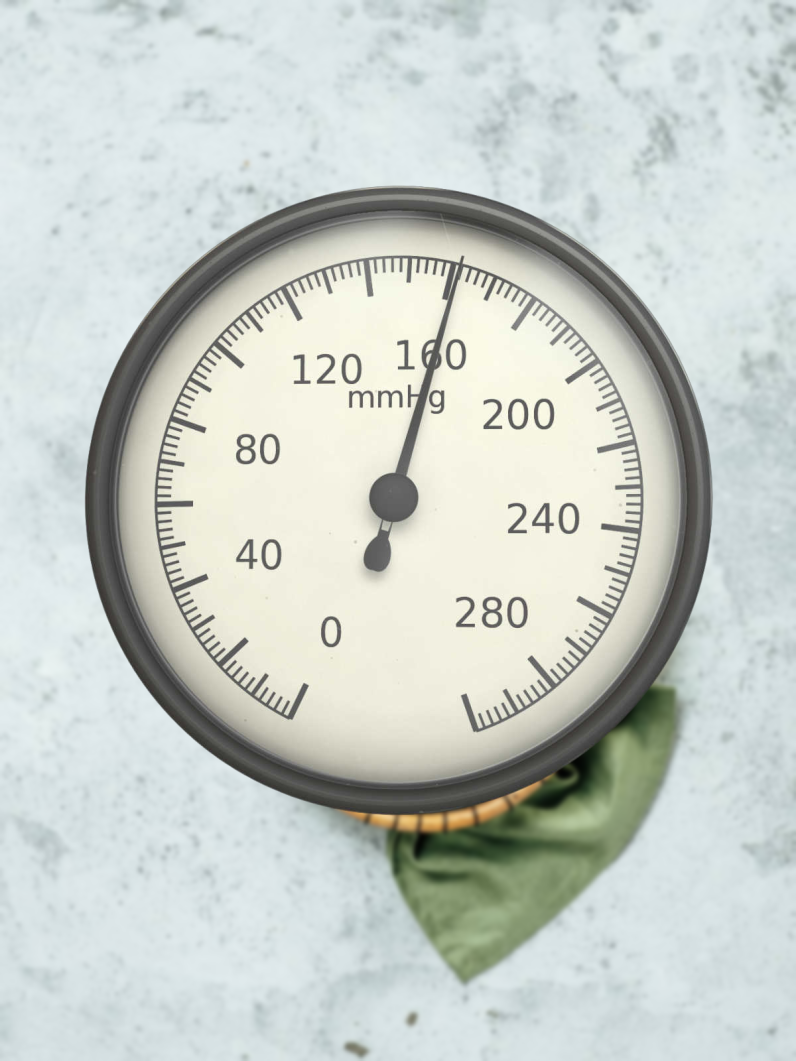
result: 162 mmHg
